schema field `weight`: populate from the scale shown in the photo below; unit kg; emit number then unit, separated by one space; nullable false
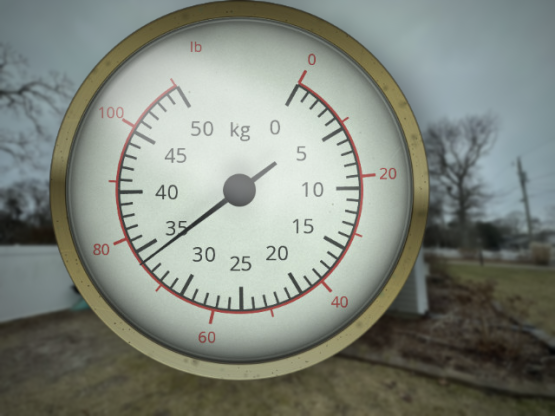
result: 34 kg
